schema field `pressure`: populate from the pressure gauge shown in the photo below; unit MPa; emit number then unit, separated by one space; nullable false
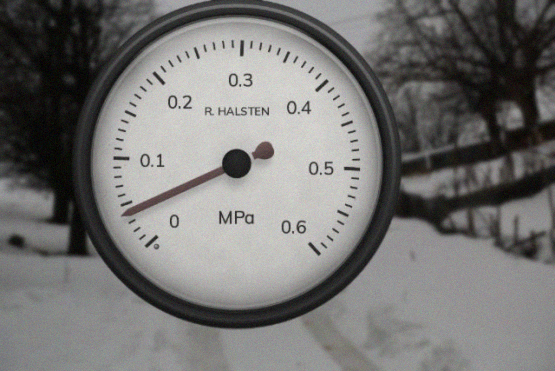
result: 0.04 MPa
